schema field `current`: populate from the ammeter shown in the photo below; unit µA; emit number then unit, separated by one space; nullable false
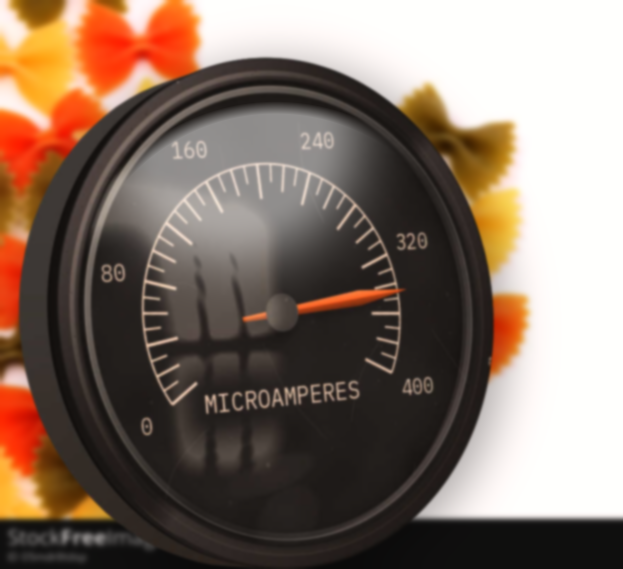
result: 345 µA
